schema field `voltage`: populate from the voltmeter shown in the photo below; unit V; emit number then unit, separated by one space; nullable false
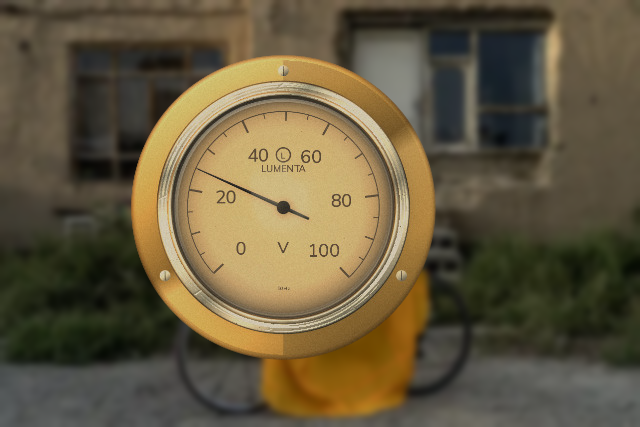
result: 25 V
